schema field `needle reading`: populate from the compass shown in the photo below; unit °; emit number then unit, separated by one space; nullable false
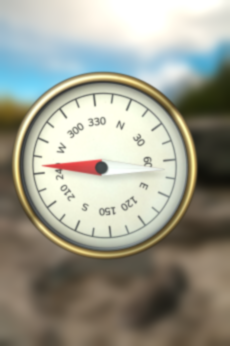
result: 247.5 °
